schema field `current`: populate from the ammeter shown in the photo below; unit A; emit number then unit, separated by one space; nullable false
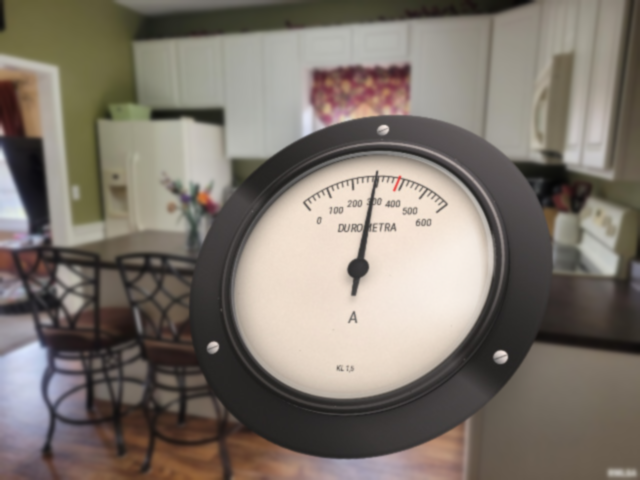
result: 300 A
